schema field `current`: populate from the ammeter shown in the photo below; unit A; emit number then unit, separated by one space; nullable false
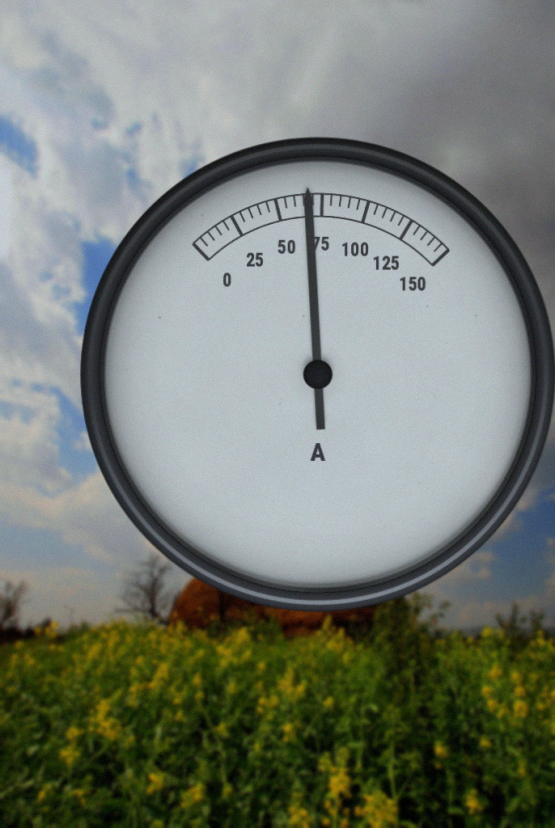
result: 67.5 A
